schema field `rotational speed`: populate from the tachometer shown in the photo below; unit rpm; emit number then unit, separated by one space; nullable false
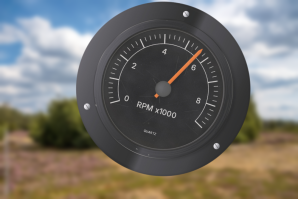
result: 5600 rpm
